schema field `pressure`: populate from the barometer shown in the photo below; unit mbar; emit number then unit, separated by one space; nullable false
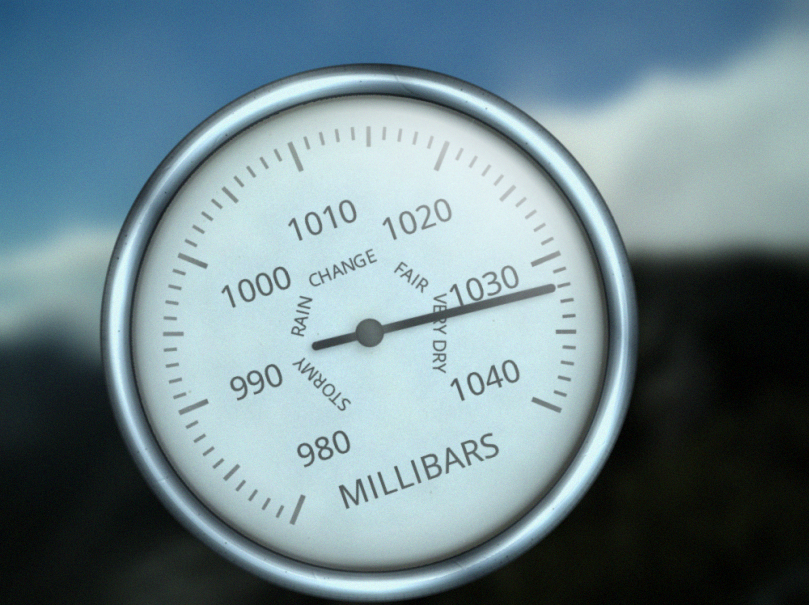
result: 1032 mbar
